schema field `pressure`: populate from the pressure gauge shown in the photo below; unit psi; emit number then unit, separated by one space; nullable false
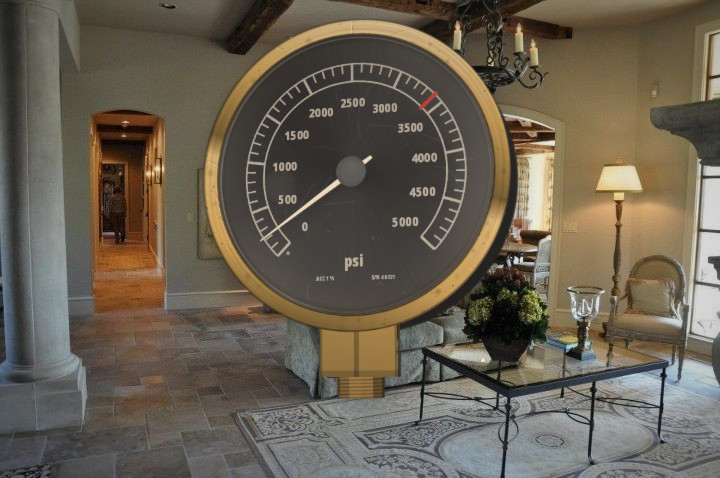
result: 200 psi
